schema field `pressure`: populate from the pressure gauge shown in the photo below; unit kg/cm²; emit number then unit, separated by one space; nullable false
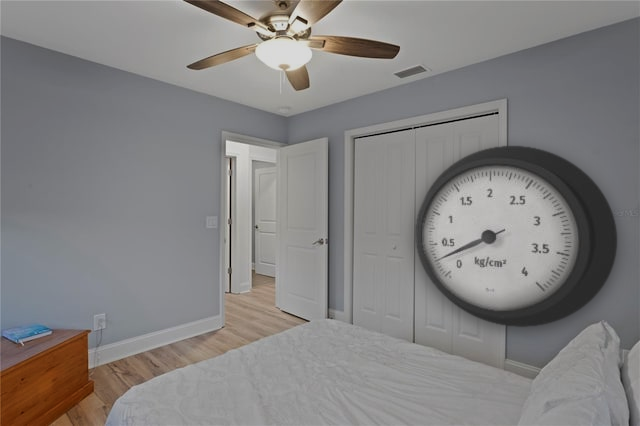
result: 0.25 kg/cm²
